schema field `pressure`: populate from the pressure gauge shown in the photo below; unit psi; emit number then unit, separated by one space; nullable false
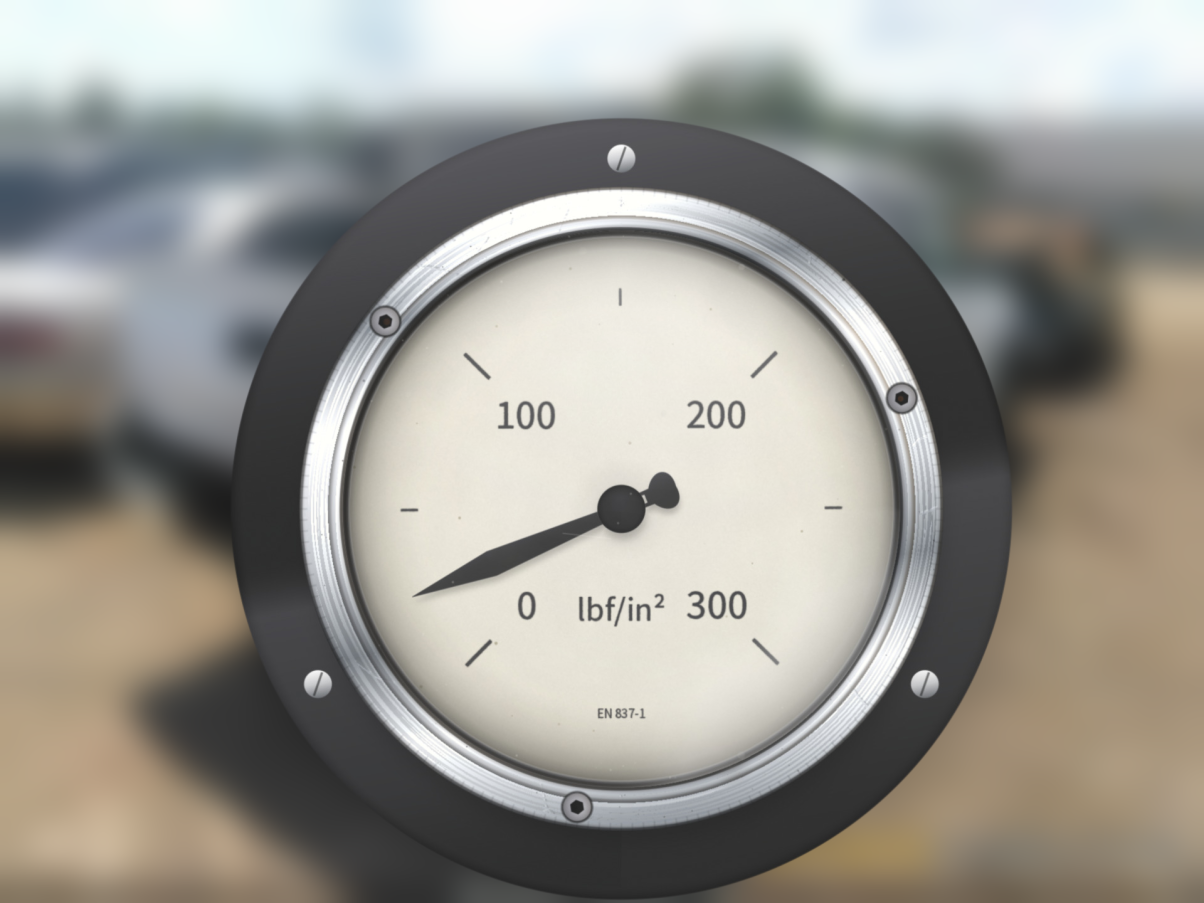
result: 25 psi
